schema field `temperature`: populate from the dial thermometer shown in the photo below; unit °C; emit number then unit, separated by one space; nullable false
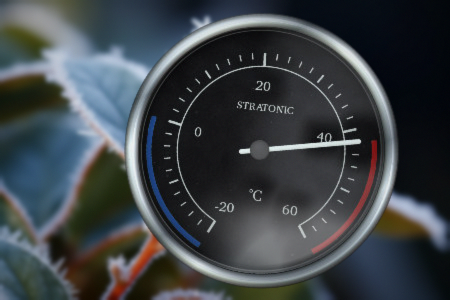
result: 42 °C
